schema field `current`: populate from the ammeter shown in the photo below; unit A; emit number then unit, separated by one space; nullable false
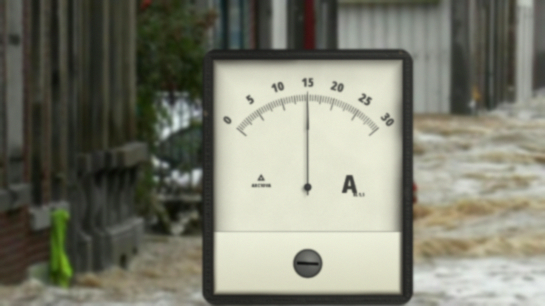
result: 15 A
